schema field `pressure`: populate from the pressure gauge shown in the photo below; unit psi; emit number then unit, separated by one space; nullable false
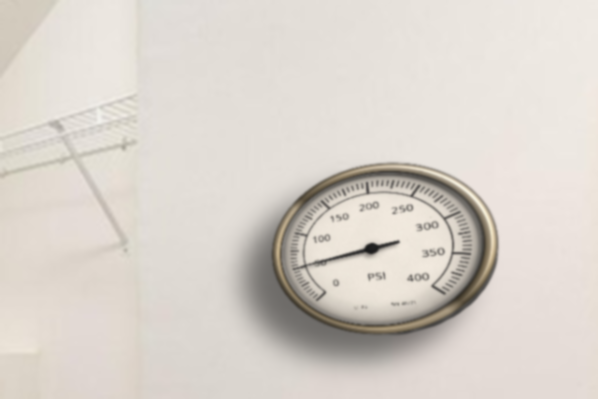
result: 50 psi
